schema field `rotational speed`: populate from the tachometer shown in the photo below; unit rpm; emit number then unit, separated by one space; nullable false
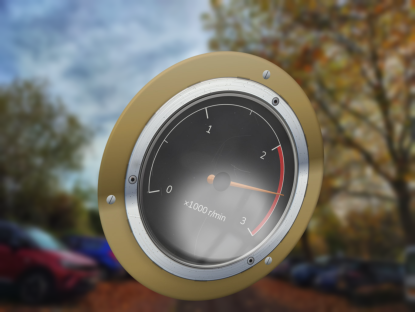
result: 2500 rpm
